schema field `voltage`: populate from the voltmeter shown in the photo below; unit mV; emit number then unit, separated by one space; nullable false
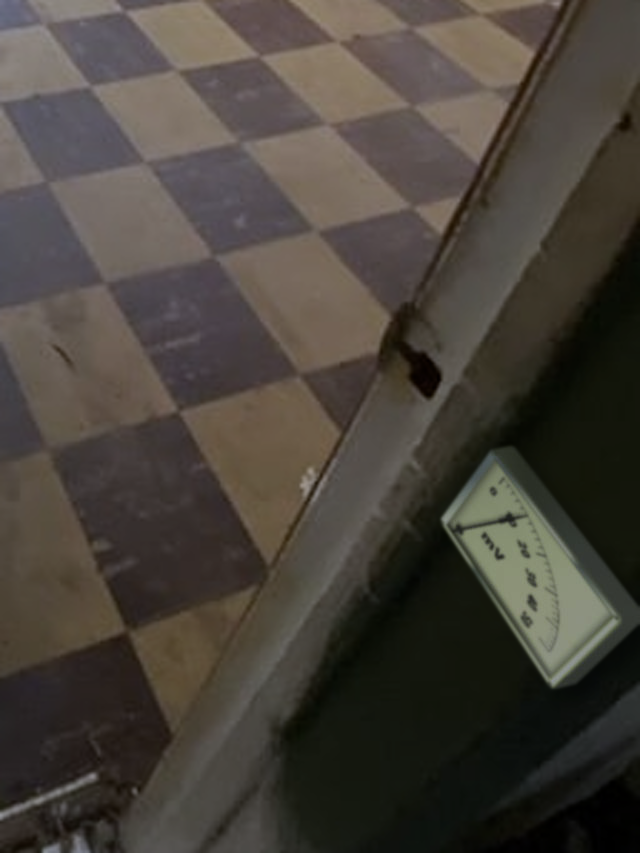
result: 10 mV
